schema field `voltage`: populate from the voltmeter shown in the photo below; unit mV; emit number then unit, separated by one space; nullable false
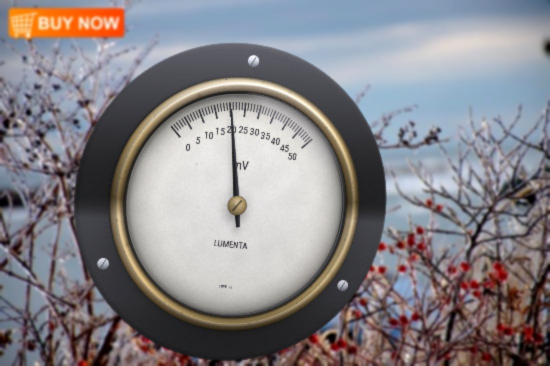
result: 20 mV
